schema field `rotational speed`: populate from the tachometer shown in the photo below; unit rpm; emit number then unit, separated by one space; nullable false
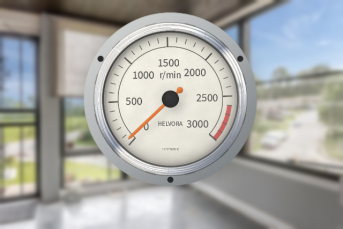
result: 50 rpm
